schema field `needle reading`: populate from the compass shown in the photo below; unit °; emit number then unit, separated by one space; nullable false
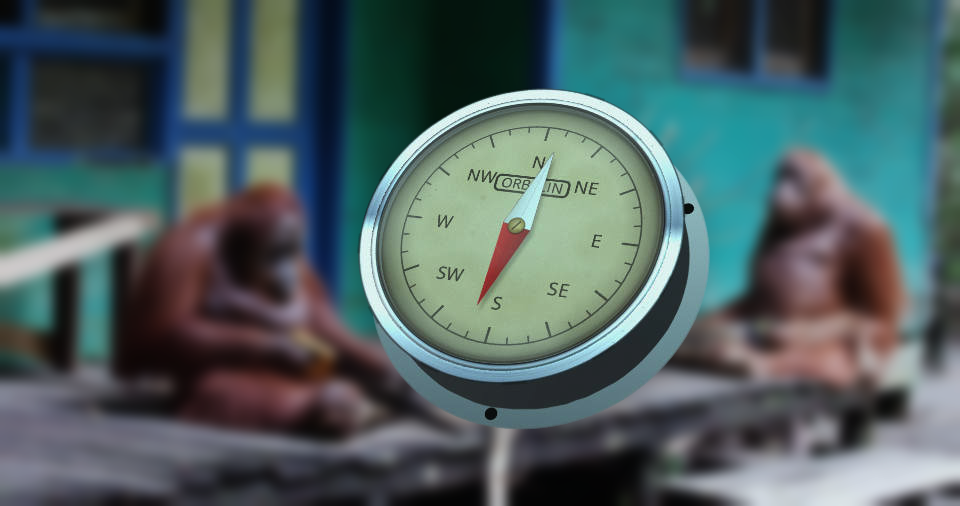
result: 190 °
